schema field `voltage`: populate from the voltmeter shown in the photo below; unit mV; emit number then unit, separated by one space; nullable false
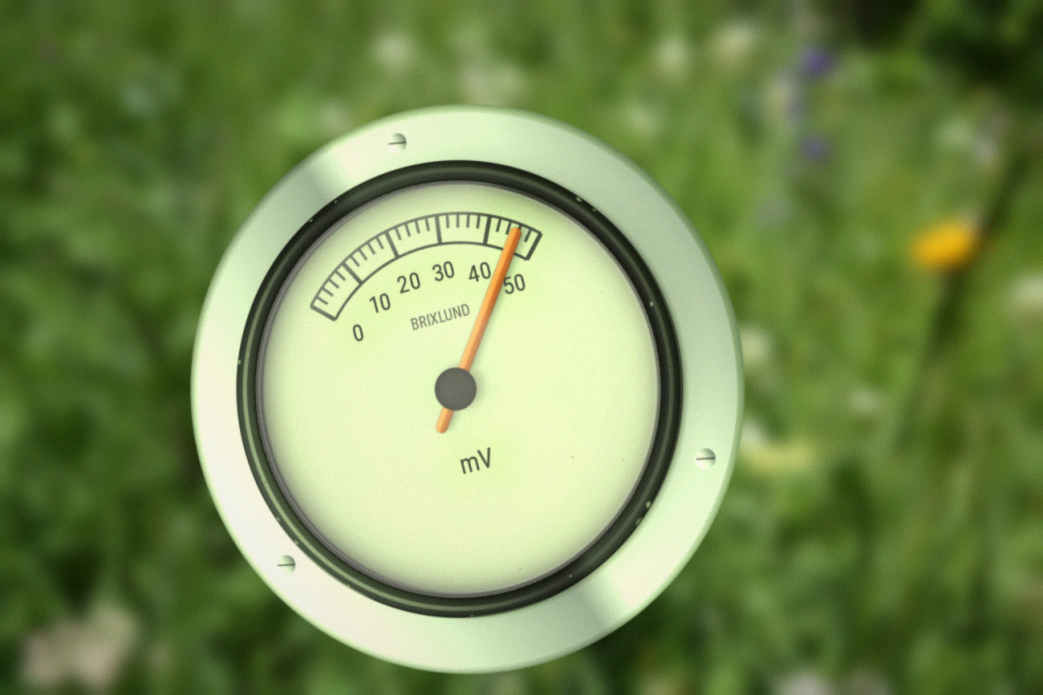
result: 46 mV
